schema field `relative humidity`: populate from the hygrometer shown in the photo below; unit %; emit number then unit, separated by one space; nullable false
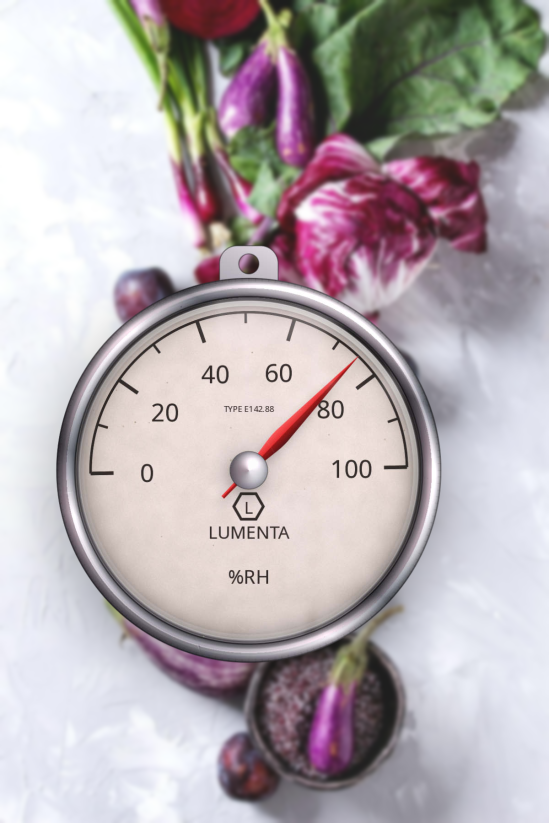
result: 75 %
